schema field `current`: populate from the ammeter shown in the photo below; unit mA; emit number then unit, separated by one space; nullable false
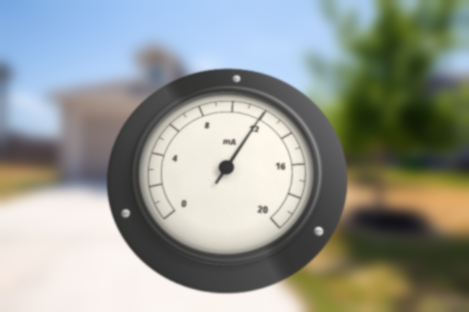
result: 12 mA
